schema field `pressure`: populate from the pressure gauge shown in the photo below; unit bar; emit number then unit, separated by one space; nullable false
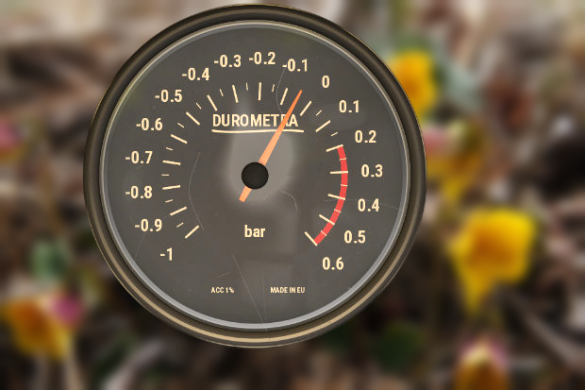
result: -0.05 bar
